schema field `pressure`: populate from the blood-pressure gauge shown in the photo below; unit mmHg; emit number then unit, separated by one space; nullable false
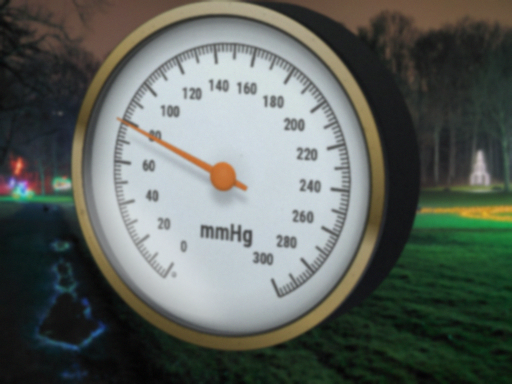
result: 80 mmHg
